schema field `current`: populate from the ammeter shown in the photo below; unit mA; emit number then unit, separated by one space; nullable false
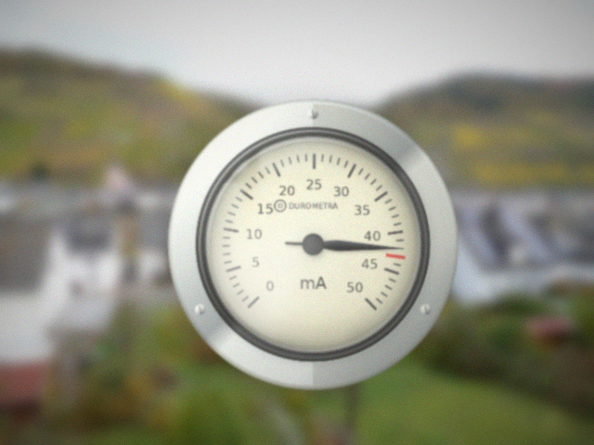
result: 42 mA
